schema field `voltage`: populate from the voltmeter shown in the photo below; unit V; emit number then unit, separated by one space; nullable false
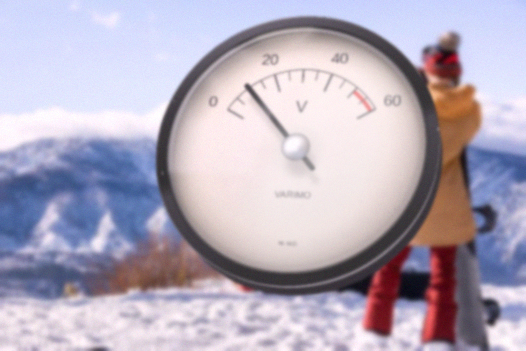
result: 10 V
